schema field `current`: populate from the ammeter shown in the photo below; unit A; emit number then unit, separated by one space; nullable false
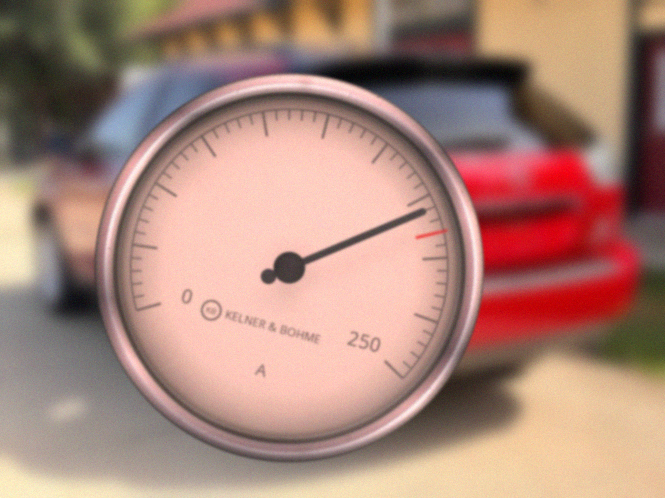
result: 180 A
